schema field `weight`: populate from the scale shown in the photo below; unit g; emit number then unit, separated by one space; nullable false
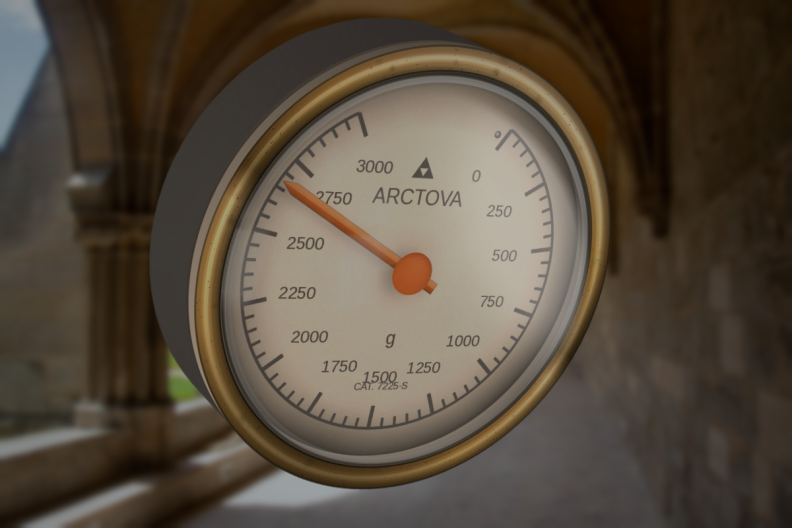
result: 2675 g
